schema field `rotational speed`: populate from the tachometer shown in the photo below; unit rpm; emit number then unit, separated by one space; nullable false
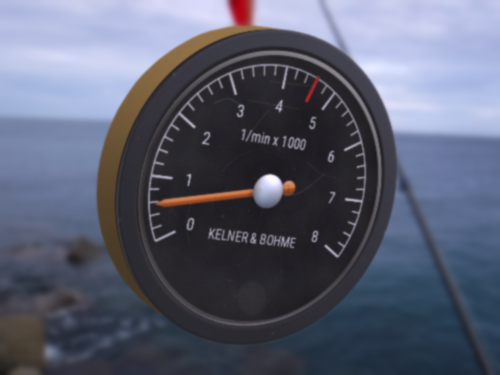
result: 600 rpm
